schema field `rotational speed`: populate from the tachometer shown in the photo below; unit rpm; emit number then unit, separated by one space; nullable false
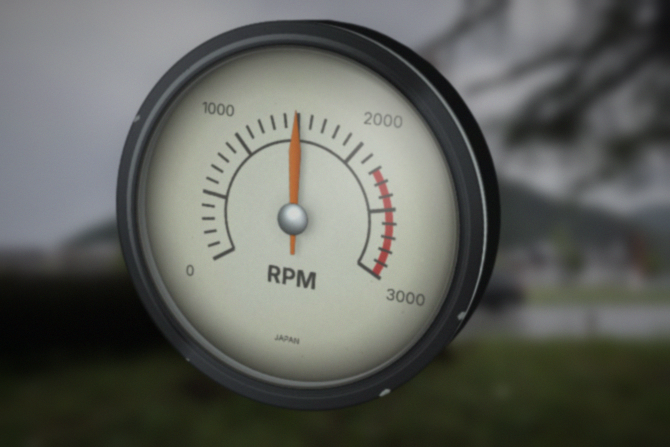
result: 1500 rpm
